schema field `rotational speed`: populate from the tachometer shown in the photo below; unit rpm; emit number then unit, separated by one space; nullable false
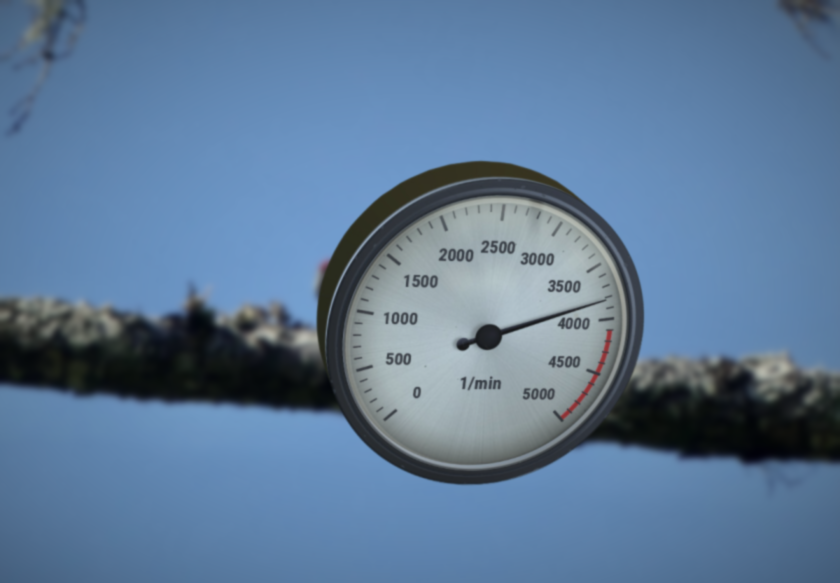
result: 3800 rpm
